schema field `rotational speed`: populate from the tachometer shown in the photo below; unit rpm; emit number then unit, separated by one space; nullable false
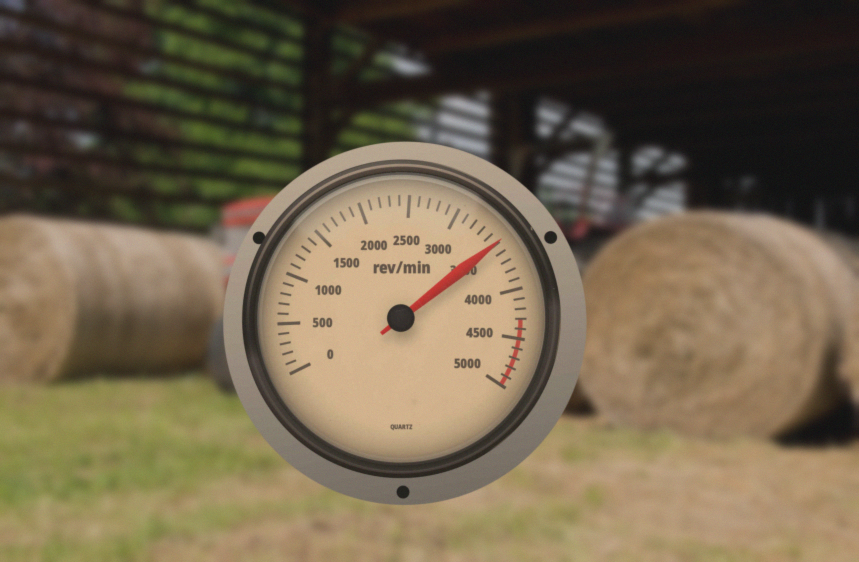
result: 3500 rpm
